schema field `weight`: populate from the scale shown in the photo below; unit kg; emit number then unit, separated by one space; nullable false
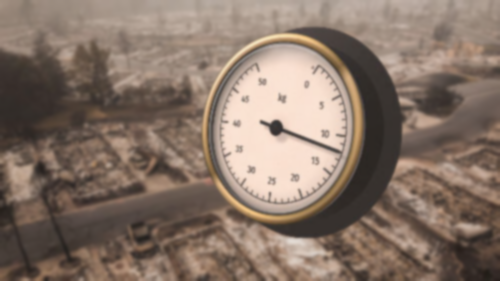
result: 12 kg
